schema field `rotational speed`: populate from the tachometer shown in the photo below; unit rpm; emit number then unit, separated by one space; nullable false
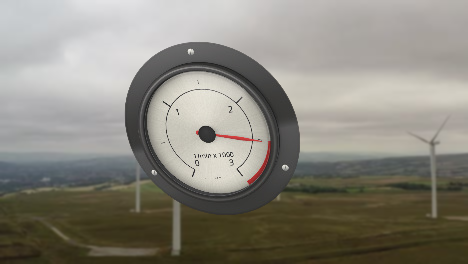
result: 2500 rpm
